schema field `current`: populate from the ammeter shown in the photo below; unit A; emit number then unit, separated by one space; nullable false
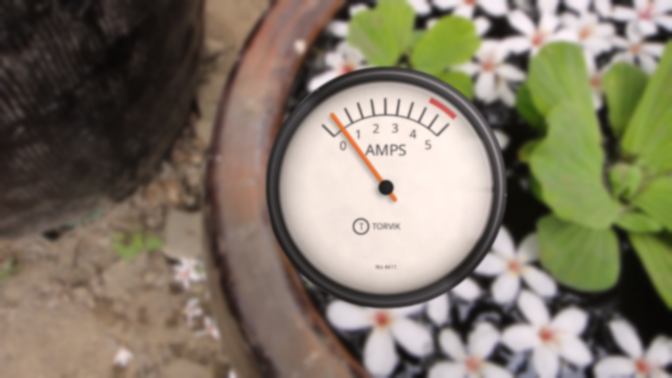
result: 0.5 A
